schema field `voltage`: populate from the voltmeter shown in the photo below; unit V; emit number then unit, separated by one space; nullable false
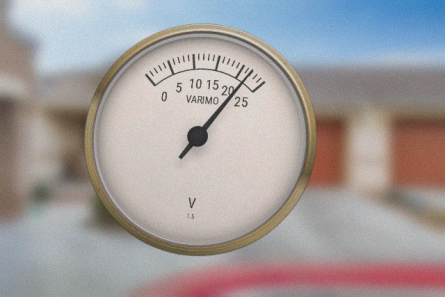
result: 22 V
